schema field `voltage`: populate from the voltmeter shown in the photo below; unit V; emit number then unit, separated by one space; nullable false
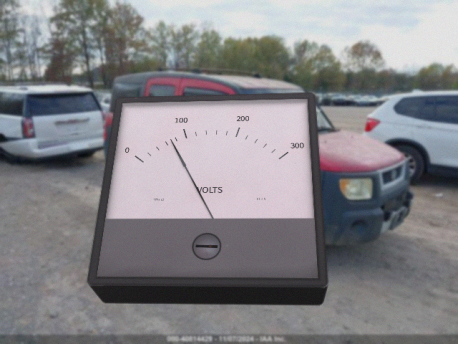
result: 70 V
